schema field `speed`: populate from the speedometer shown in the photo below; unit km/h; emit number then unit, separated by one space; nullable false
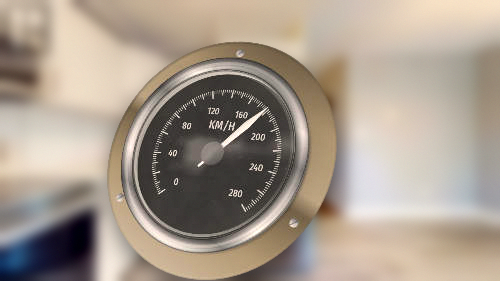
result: 180 km/h
